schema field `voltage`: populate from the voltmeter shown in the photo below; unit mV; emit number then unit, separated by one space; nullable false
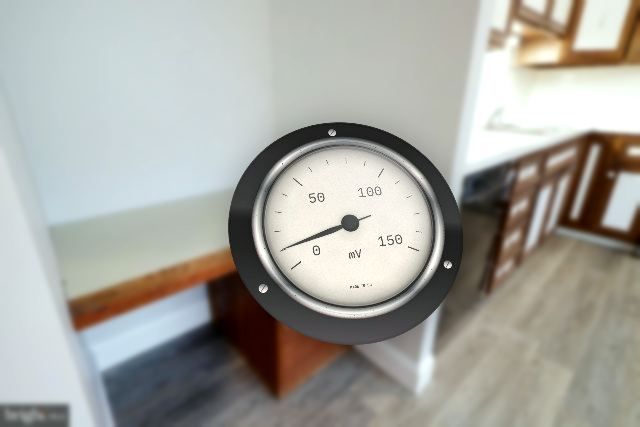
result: 10 mV
